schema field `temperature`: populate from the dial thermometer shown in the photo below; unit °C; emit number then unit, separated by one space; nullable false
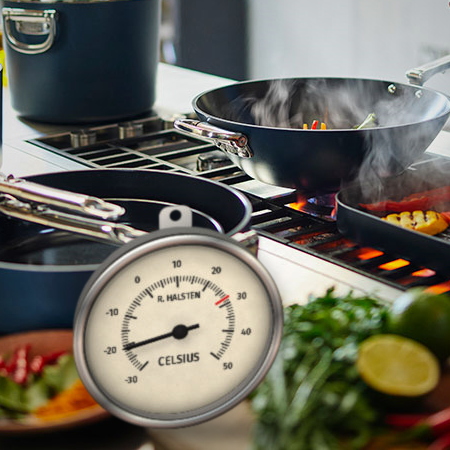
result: -20 °C
